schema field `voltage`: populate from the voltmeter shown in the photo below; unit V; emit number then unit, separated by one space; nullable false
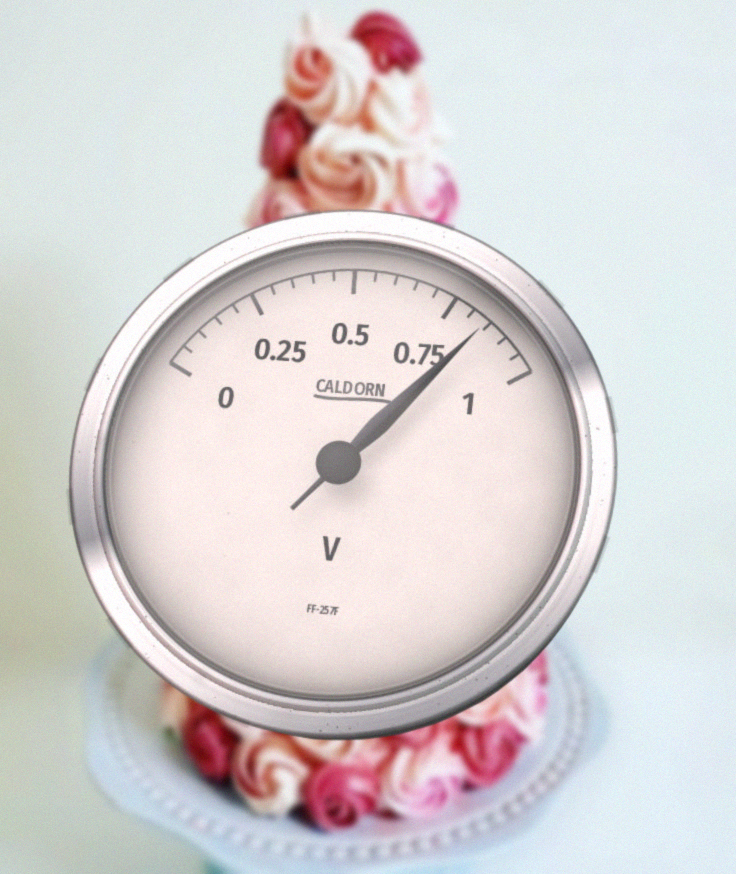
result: 0.85 V
